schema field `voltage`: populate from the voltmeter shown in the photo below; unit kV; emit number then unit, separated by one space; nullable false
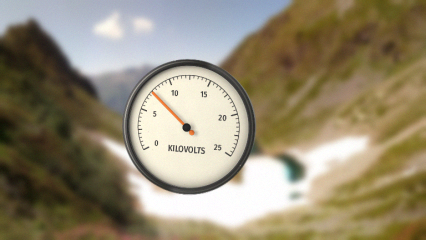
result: 7.5 kV
